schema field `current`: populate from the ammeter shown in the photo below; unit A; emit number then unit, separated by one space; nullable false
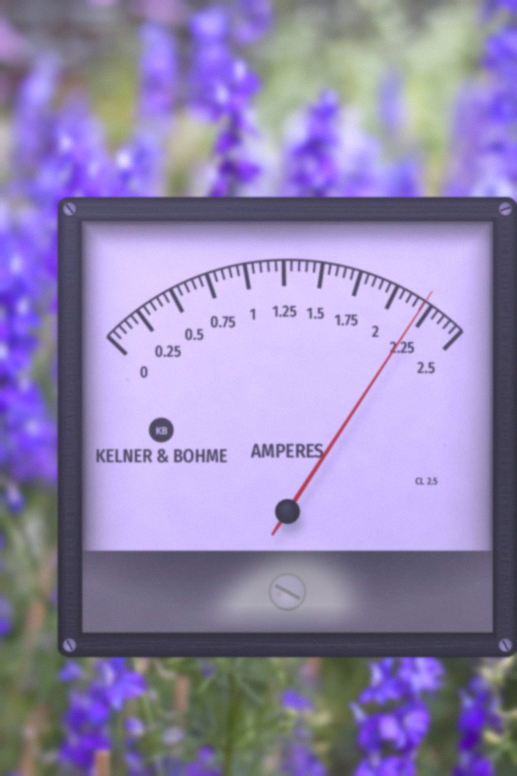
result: 2.2 A
